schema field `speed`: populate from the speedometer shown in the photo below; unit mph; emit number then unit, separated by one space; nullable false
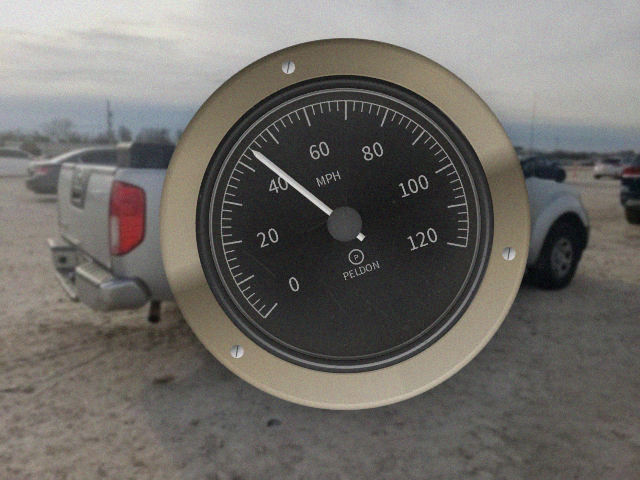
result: 44 mph
